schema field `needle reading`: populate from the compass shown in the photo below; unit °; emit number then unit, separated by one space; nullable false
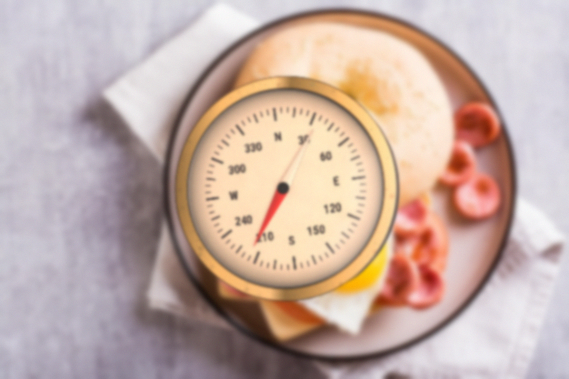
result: 215 °
